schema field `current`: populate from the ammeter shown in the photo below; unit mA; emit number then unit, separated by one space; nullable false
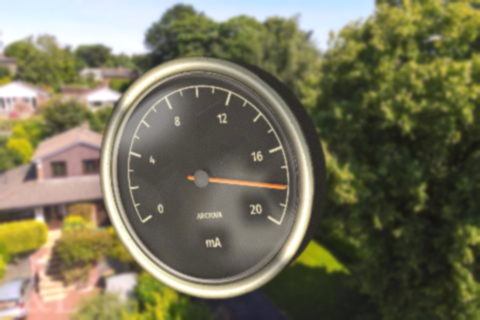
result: 18 mA
